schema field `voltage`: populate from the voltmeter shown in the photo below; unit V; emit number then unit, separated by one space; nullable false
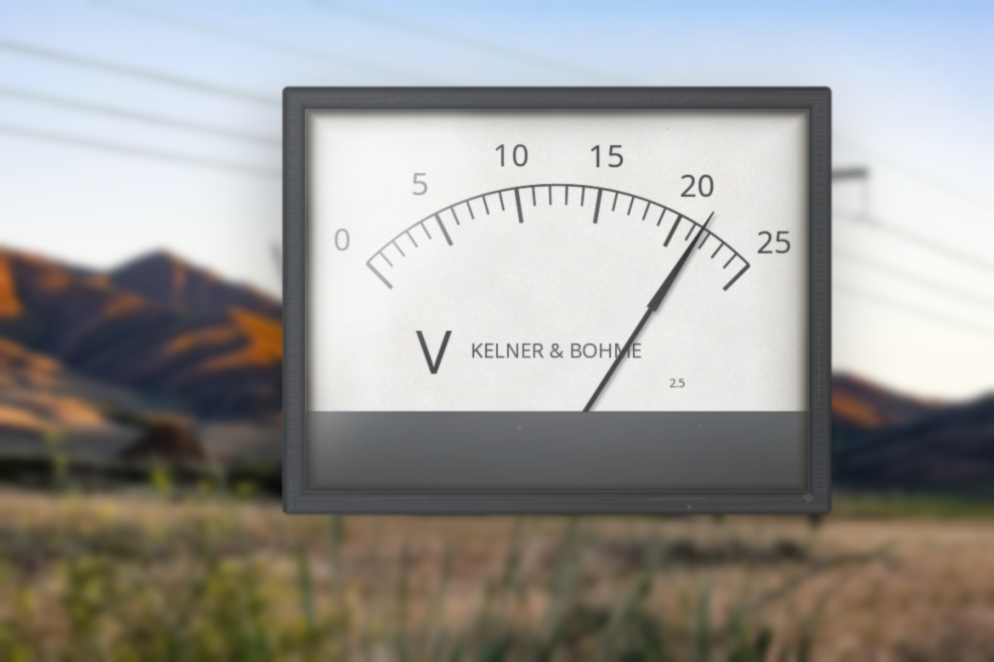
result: 21.5 V
